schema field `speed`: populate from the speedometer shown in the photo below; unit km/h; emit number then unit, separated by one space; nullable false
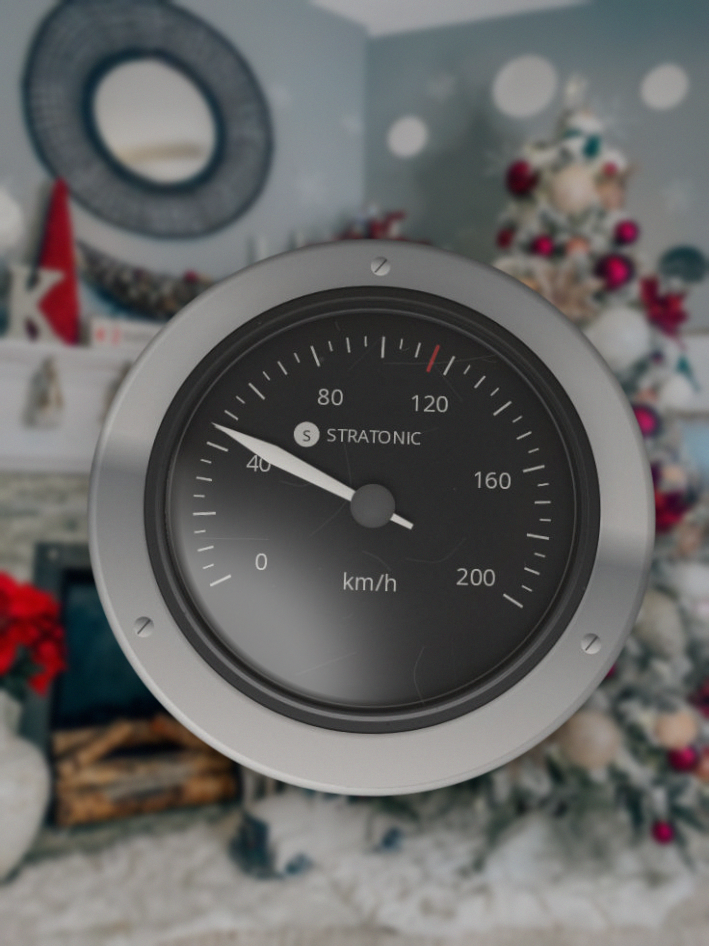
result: 45 km/h
